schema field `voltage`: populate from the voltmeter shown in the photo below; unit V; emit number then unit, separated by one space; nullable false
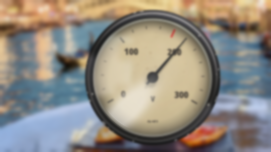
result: 200 V
